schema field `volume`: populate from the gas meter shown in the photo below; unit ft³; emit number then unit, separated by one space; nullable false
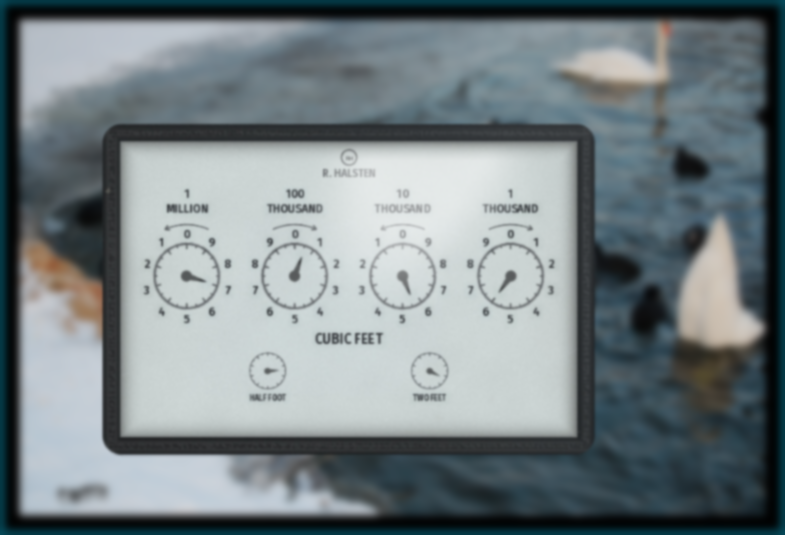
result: 705600 ft³
